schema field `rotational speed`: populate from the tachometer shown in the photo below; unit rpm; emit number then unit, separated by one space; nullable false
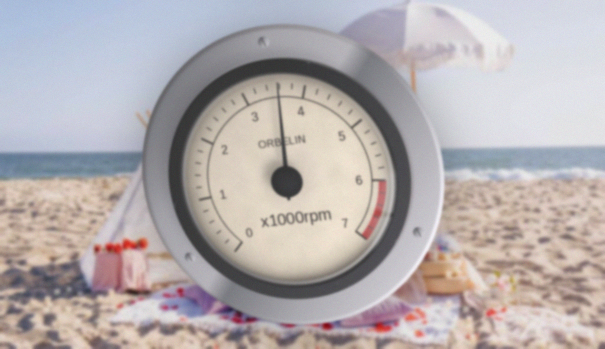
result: 3600 rpm
